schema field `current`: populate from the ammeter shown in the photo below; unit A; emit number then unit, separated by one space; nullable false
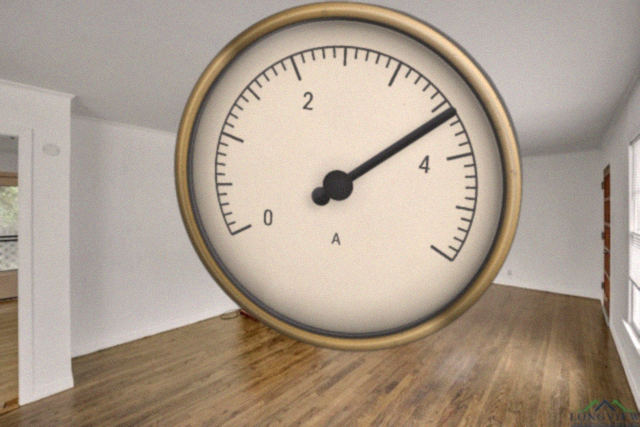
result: 3.6 A
